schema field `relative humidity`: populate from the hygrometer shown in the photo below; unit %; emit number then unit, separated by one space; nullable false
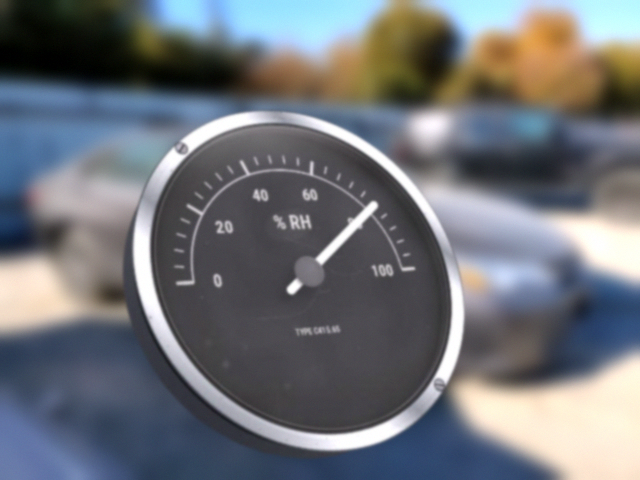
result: 80 %
